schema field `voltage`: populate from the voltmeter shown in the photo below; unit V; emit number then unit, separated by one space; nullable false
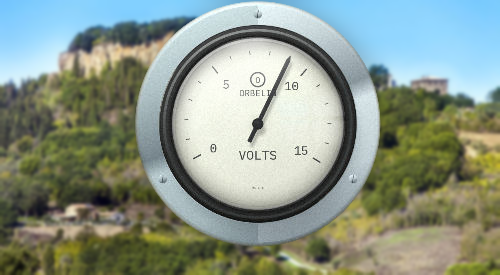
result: 9 V
